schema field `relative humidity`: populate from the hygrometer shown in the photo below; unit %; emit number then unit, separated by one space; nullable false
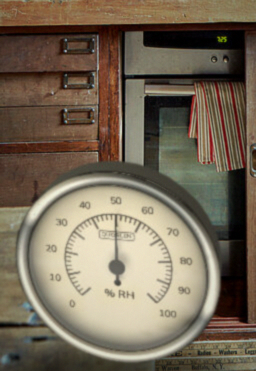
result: 50 %
